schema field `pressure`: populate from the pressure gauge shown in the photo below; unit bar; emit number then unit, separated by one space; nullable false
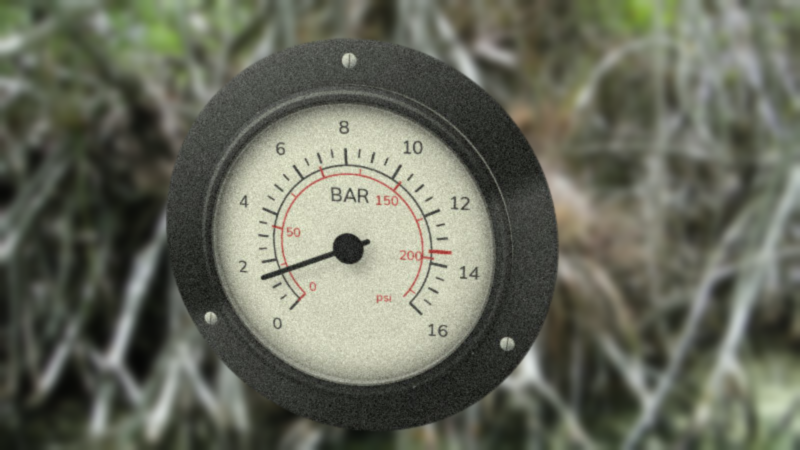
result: 1.5 bar
